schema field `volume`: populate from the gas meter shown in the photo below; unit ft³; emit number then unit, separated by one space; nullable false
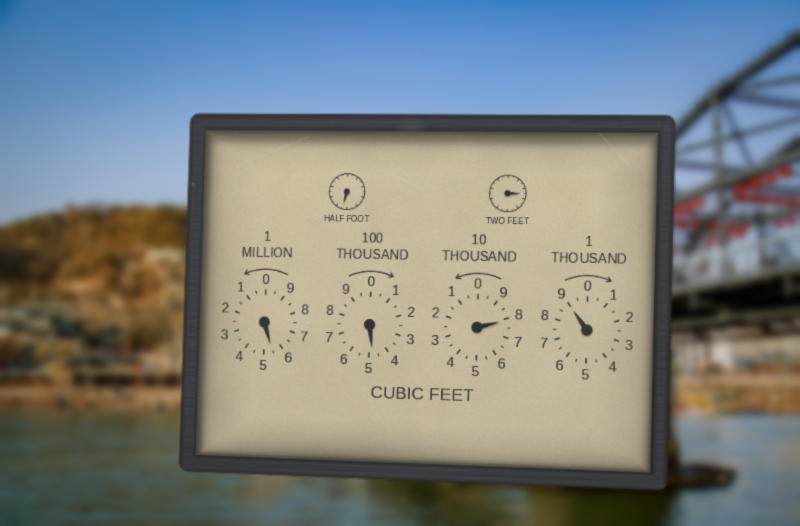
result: 547900 ft³
